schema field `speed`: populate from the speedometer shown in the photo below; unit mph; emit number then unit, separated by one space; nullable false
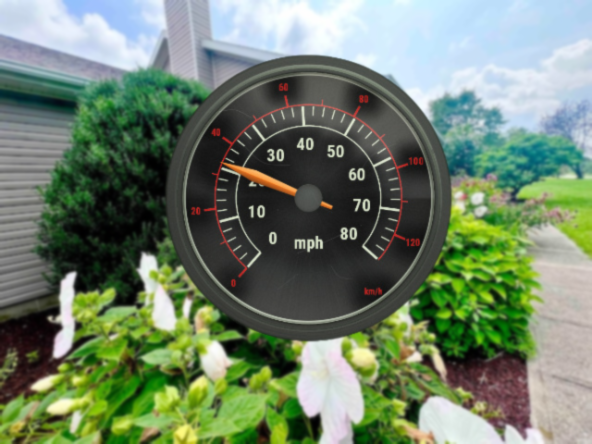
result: 21 mph
